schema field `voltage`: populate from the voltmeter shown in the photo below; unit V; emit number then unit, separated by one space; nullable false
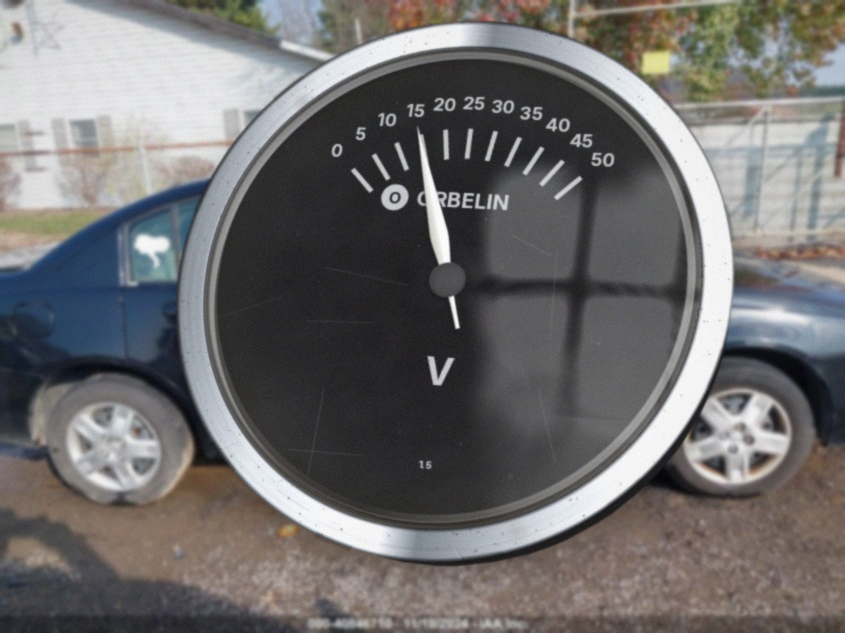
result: 15 V
